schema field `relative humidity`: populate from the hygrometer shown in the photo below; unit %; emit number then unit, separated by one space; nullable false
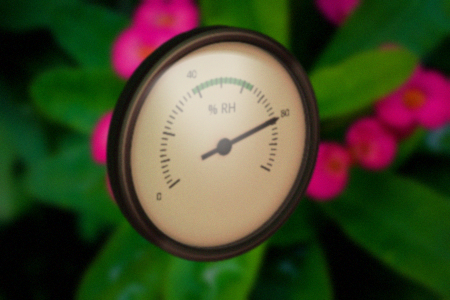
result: 80 %
